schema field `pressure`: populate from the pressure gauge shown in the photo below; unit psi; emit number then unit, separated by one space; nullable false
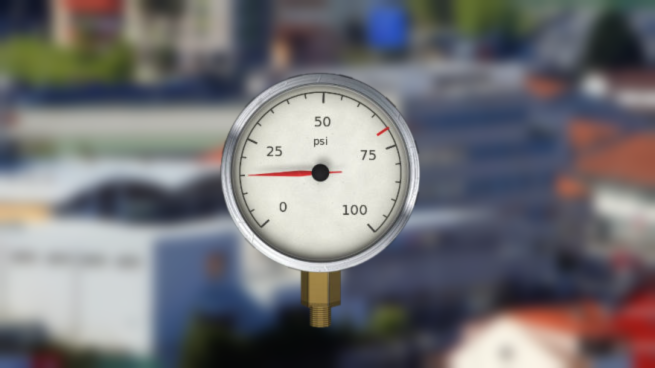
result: 15 psi
